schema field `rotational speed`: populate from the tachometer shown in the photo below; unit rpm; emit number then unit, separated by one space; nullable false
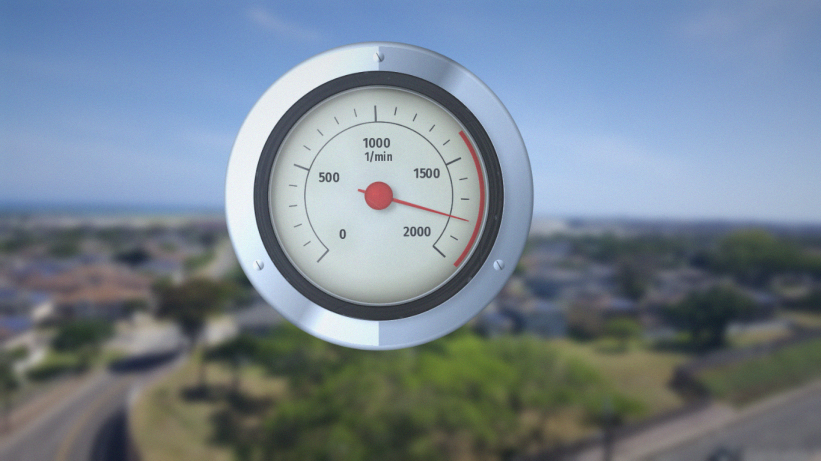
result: 1800 rpm
